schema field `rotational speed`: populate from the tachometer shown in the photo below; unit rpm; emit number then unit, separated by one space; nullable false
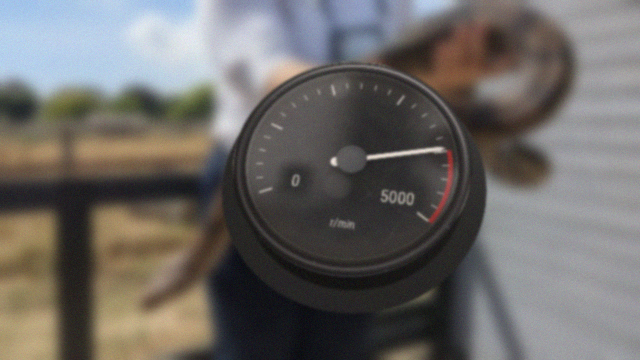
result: 4000 rpm
